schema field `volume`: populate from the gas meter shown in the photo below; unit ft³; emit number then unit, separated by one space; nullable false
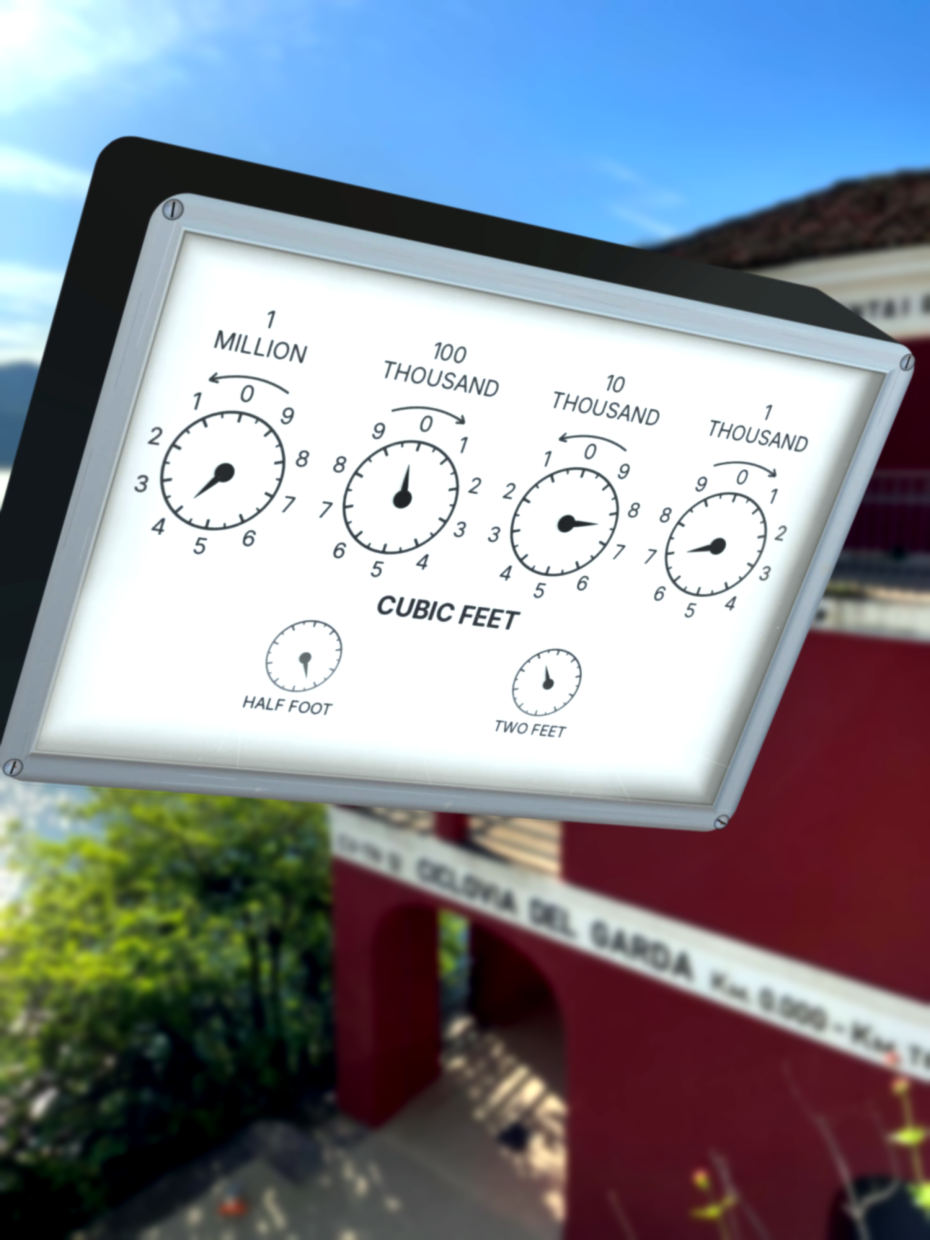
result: 397700 ft³
